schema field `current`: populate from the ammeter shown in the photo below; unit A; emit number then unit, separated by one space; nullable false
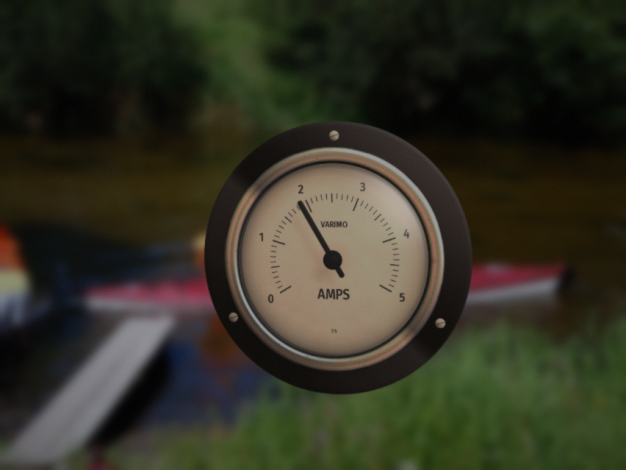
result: 1.9 A
